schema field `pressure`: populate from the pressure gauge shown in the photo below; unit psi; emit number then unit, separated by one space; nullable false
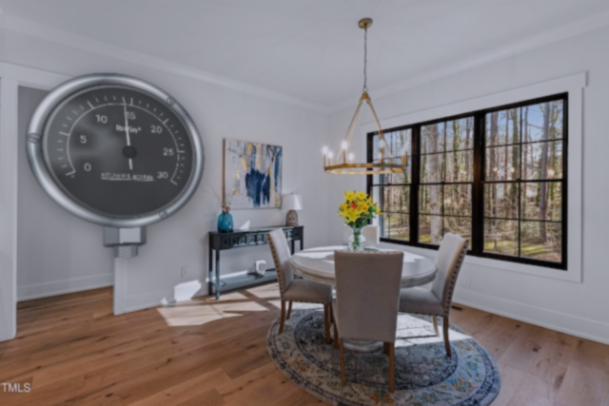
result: 14 psi
